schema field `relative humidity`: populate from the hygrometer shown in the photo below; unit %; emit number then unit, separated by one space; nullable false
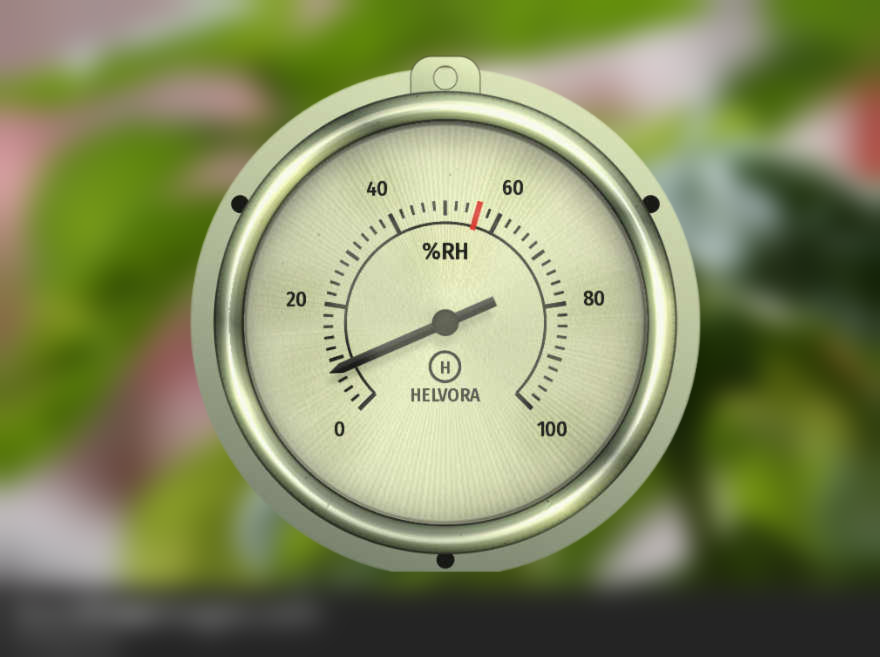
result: 8 %
